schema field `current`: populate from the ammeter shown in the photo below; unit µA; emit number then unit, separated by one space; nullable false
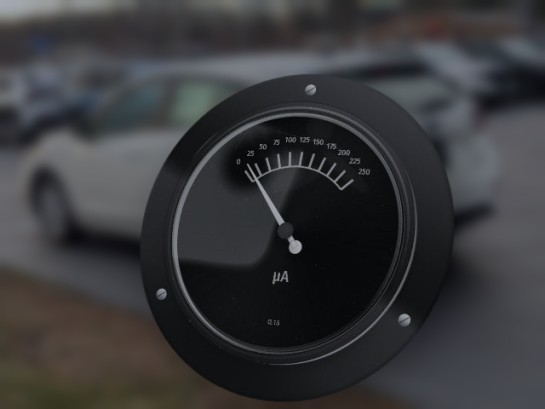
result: 12.5 µA
